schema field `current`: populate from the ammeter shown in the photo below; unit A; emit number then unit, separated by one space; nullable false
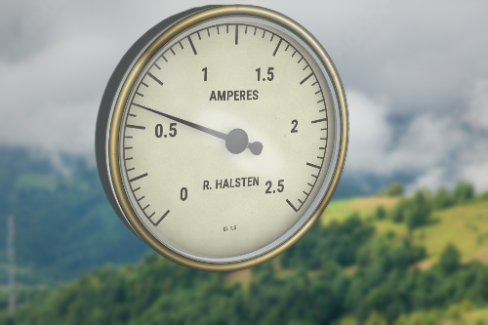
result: 0.6 A
